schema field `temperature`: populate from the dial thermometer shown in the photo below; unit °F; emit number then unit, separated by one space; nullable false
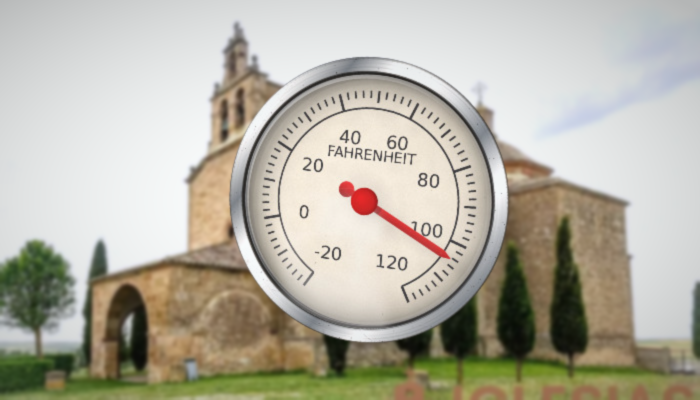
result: 104 °F
